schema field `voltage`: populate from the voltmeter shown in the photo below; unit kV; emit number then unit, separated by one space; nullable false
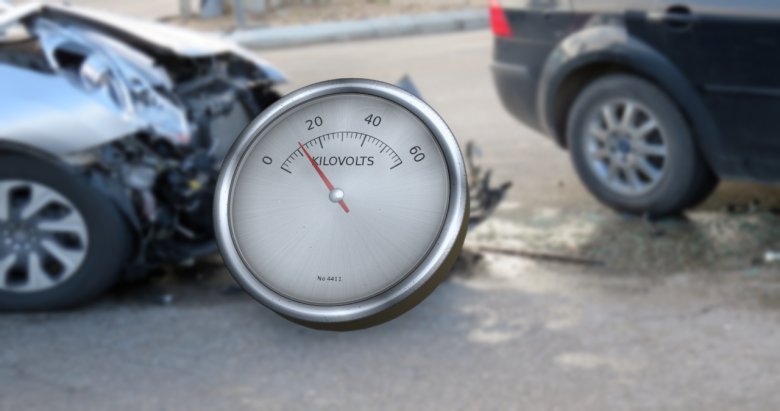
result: 12 kV
